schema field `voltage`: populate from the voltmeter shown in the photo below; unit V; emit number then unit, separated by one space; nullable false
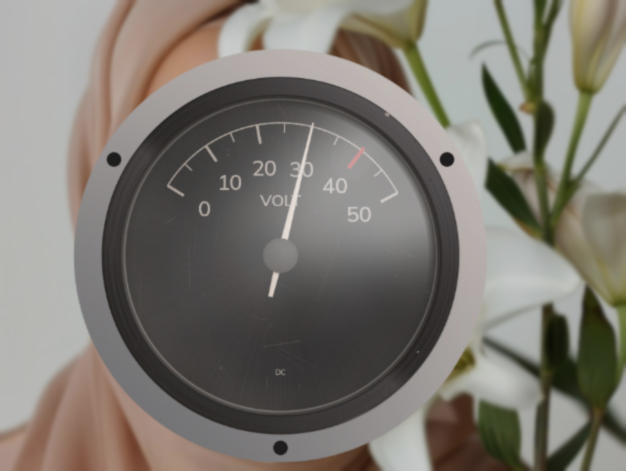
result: 30 V
